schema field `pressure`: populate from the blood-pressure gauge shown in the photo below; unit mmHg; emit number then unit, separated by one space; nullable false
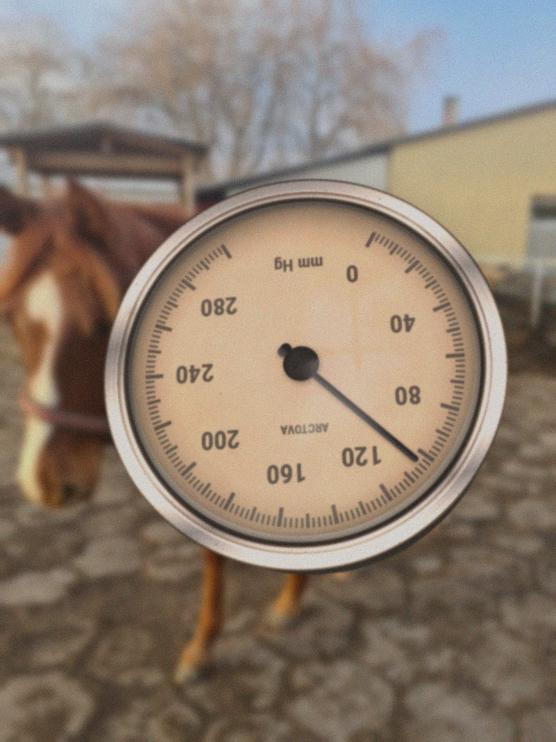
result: 104 mmHg
